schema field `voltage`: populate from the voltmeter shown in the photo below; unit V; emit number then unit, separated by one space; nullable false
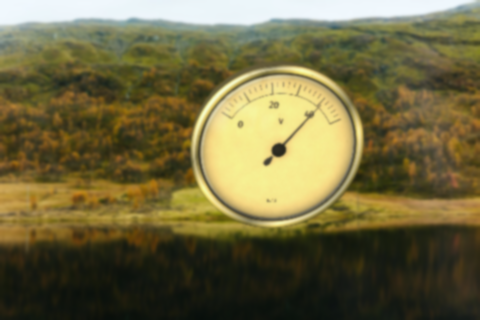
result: 40 V
